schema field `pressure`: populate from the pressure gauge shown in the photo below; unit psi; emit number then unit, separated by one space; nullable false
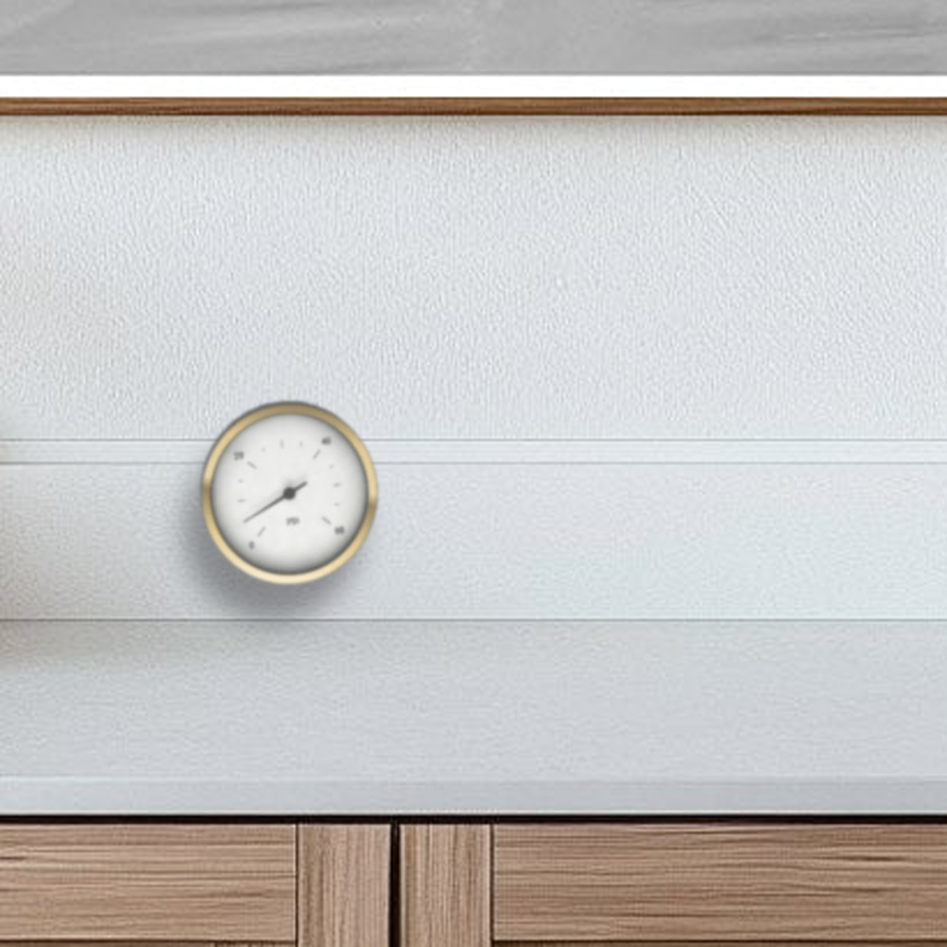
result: 5 psi
